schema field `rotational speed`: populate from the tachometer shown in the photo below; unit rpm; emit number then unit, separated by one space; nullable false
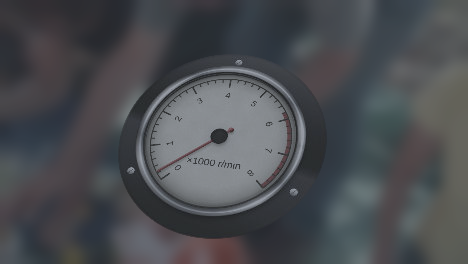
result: 200 rpm
